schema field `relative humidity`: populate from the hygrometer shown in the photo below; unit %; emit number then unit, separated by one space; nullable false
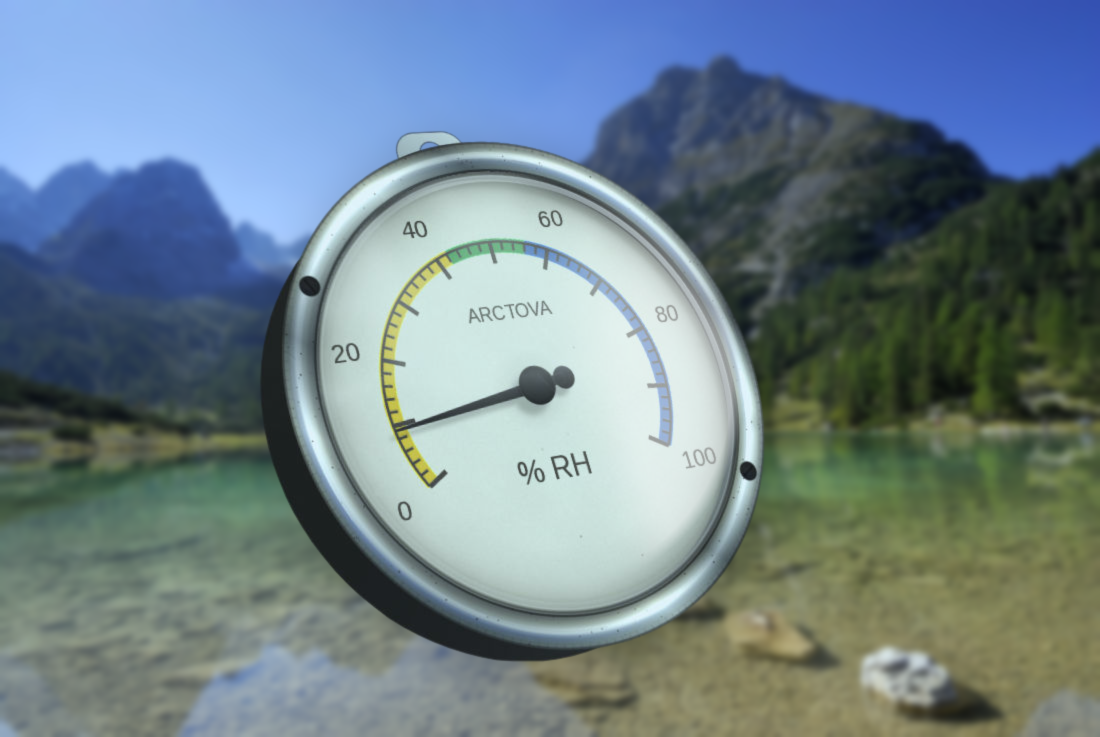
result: 9 %
